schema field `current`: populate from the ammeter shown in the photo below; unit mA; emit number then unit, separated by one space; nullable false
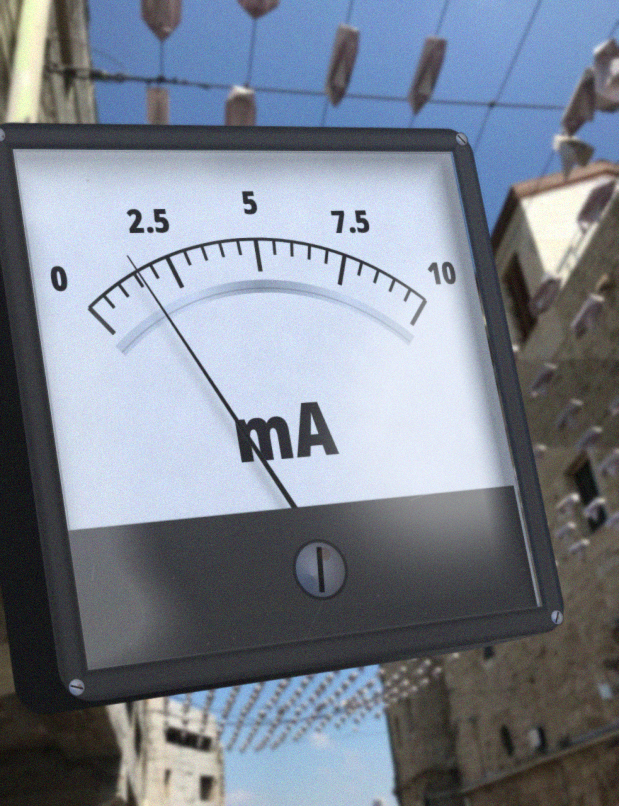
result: 1.5 mA
